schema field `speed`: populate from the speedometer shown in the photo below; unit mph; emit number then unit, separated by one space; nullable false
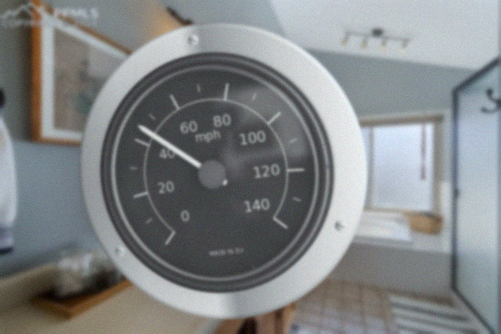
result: 45 mph
